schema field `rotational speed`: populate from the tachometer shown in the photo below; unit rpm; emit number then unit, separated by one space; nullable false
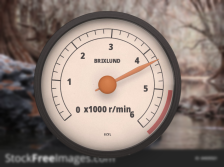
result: 4300 rpm
